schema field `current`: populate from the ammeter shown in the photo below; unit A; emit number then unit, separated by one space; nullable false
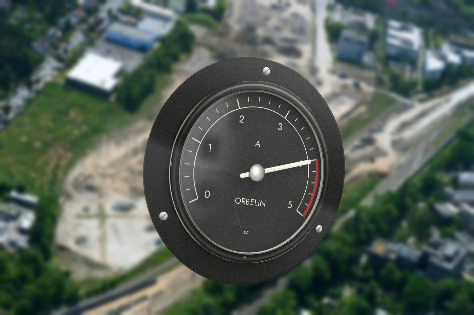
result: 4 A
